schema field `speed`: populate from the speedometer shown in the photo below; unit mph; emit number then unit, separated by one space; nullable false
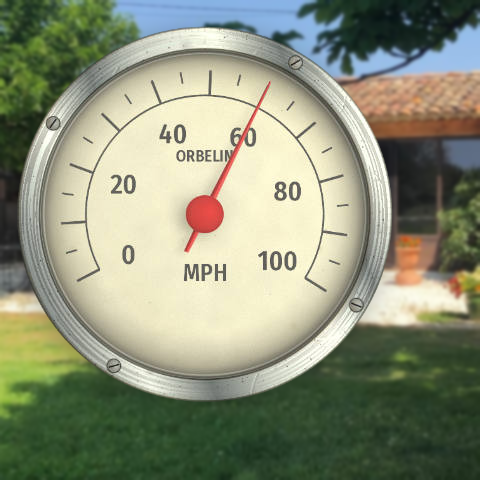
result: 60 mph
